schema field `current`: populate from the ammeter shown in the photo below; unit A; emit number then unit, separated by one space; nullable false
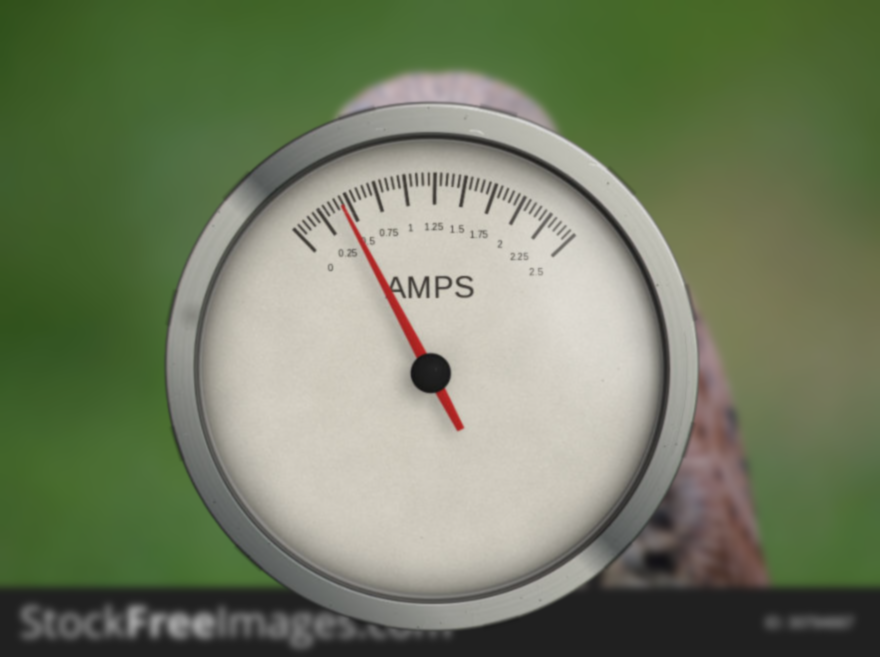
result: 0.45 A
